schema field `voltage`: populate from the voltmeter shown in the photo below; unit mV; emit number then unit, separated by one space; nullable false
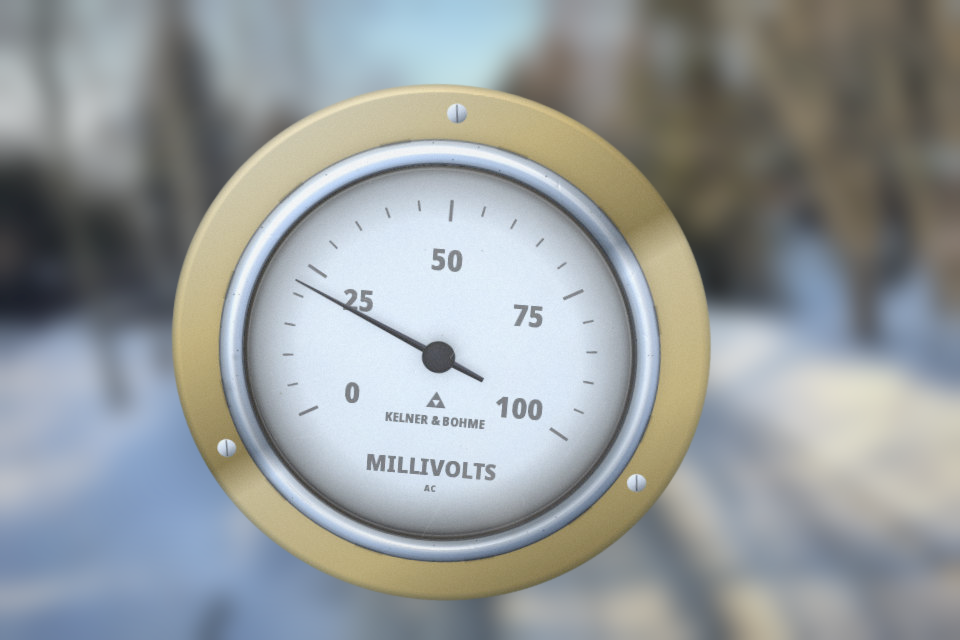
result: 22.5 mV
